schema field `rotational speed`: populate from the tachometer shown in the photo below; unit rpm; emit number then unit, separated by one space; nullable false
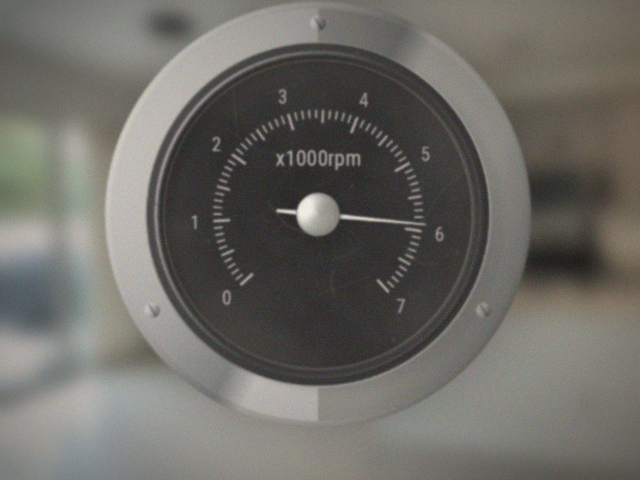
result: 5900 rpm
